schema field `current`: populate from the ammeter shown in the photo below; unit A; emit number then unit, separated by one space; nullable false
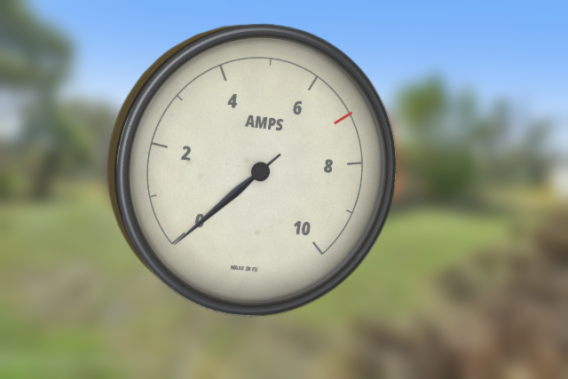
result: 0 A
